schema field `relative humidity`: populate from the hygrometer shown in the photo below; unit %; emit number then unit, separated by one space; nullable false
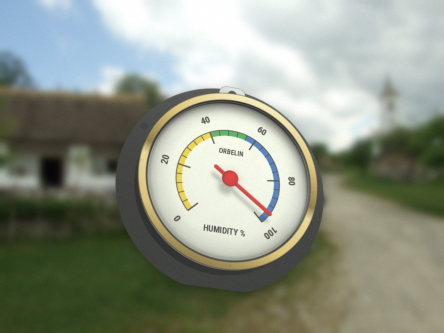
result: 96 %
